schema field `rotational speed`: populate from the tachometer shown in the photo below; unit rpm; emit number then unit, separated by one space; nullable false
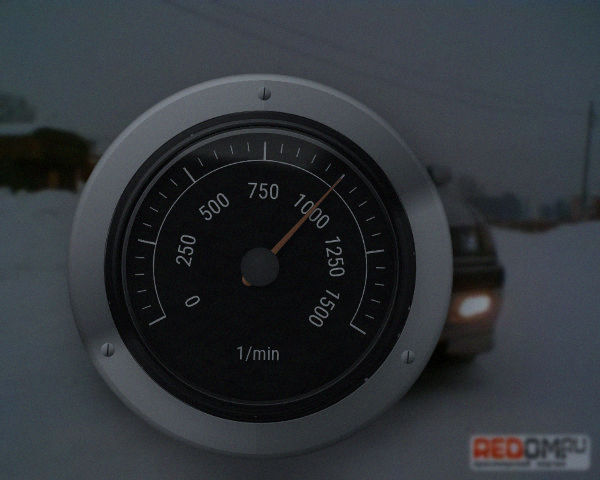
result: 1000 rpm
